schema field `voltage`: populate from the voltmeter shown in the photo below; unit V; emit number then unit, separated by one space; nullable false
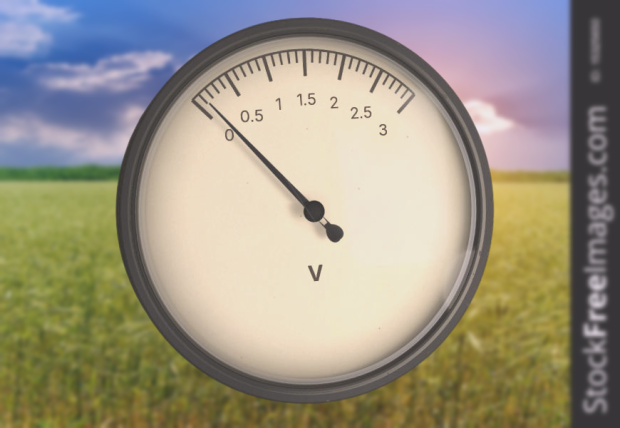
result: 0.1 V
